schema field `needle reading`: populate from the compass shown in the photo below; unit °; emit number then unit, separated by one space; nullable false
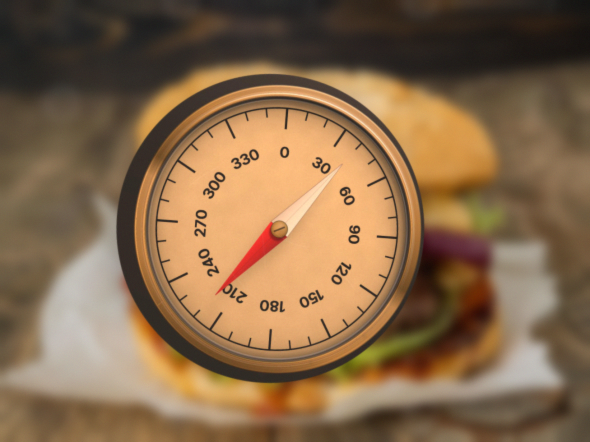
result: 220 °
